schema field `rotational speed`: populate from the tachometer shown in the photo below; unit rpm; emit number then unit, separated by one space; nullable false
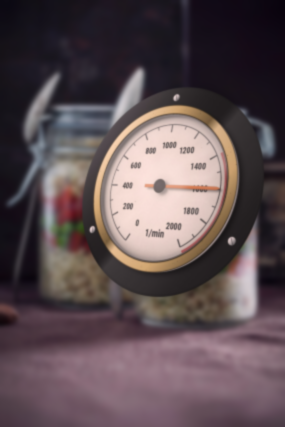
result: 1600 rpm
